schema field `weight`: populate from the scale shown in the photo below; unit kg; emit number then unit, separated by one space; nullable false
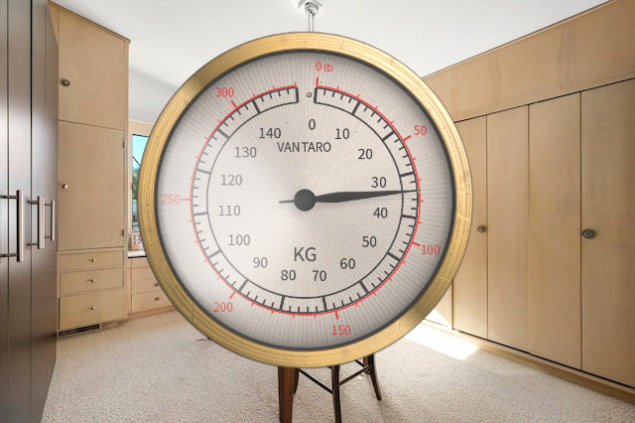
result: 34 kg
